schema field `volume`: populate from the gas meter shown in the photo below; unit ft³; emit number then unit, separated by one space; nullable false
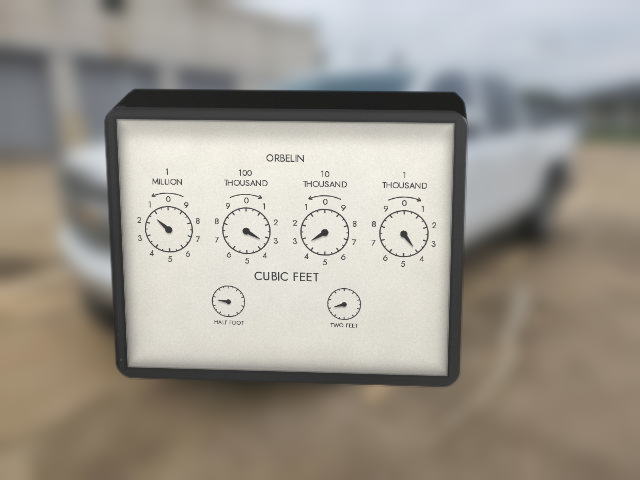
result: 133400 ft³
